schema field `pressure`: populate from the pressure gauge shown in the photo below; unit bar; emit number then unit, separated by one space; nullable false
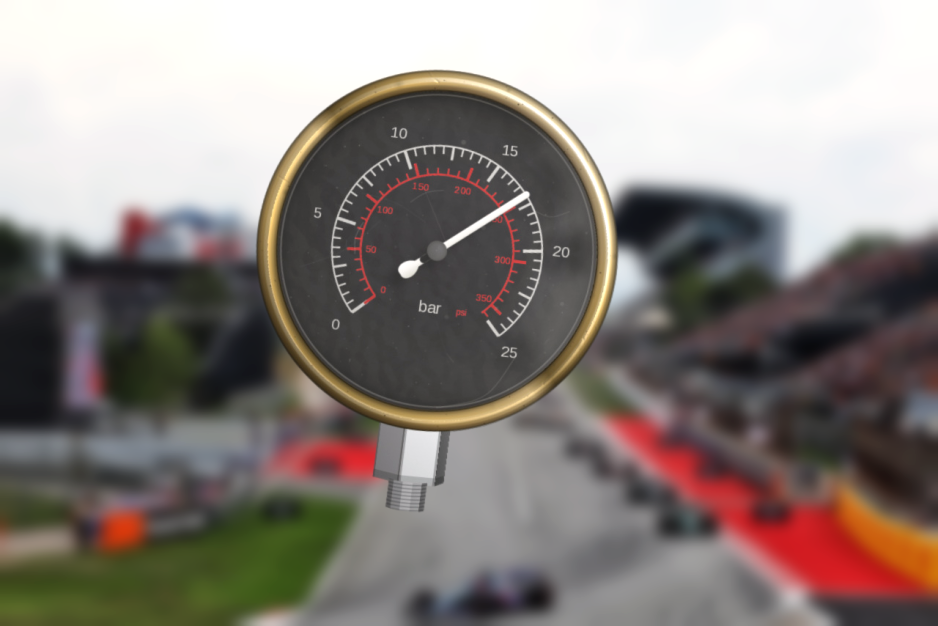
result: 17 bar
